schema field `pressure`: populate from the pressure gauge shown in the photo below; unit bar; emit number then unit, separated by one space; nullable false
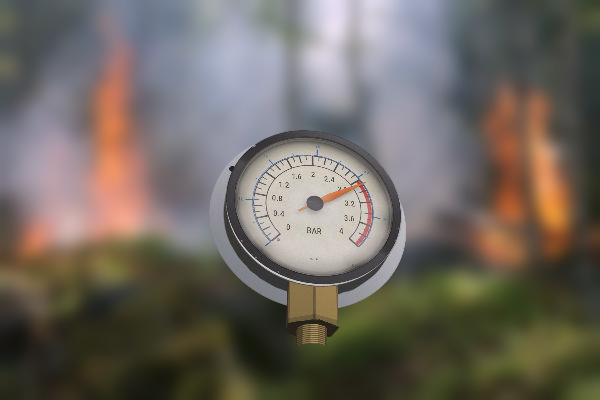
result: 2.9 bar
